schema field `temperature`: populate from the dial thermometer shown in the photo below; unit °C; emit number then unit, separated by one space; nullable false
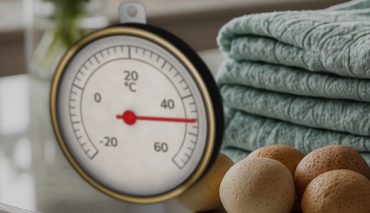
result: 46 °C
